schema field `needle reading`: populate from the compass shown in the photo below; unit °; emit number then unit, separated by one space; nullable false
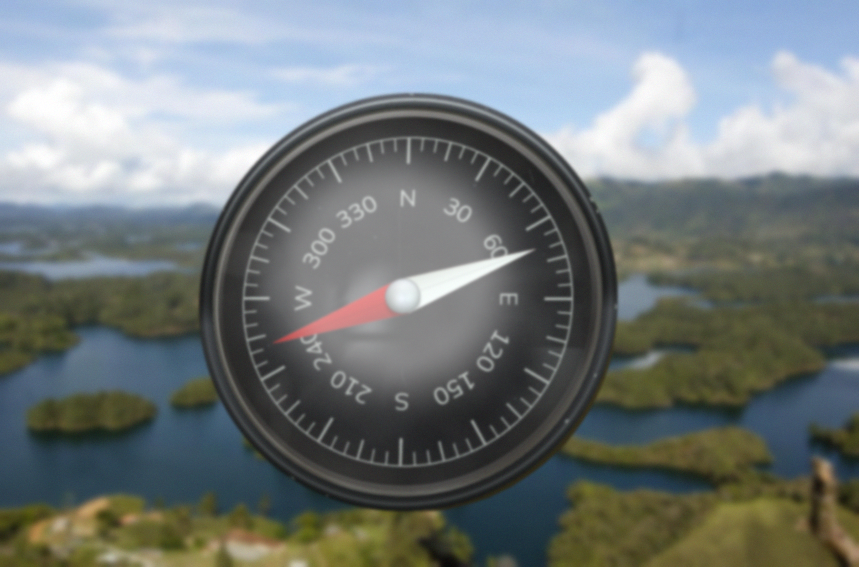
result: 250 °
